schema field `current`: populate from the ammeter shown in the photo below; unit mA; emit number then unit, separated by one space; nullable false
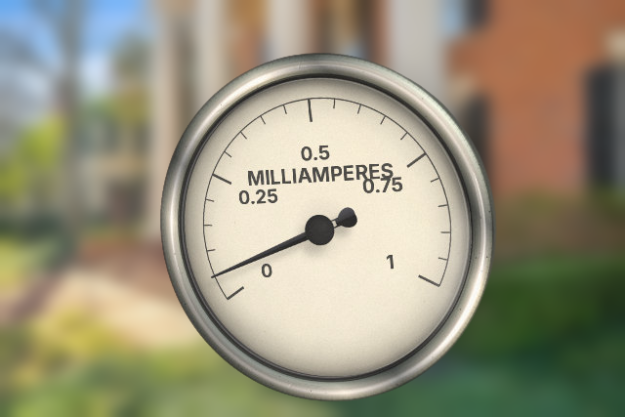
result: 0.05 mA
